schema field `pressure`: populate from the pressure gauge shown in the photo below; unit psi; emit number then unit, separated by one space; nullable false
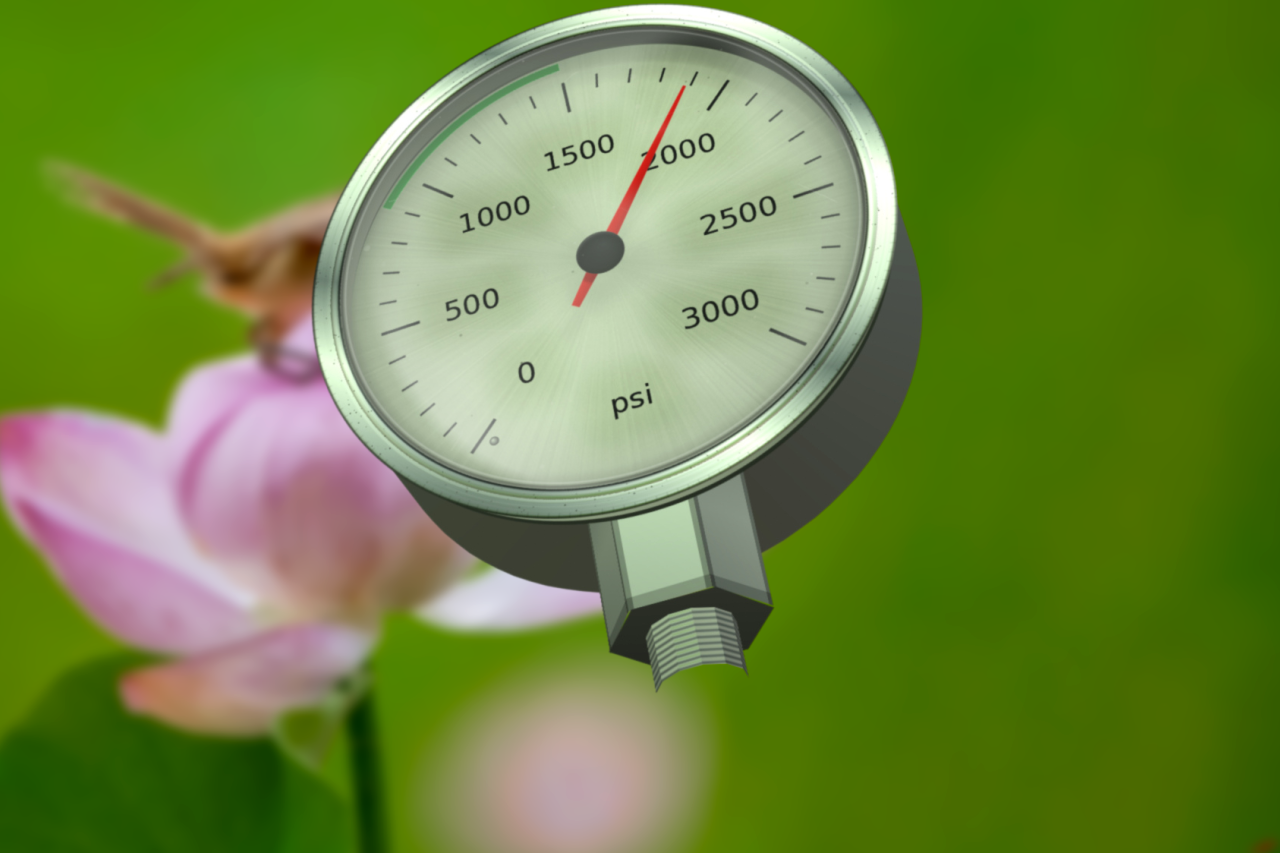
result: 1900 psi
